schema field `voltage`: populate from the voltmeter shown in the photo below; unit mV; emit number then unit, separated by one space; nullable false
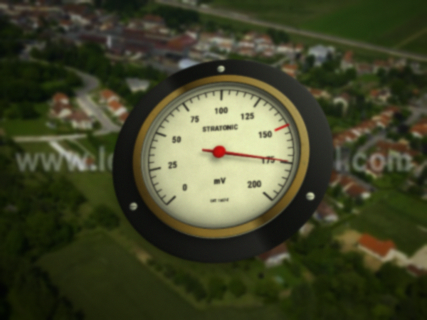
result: 175 mV
